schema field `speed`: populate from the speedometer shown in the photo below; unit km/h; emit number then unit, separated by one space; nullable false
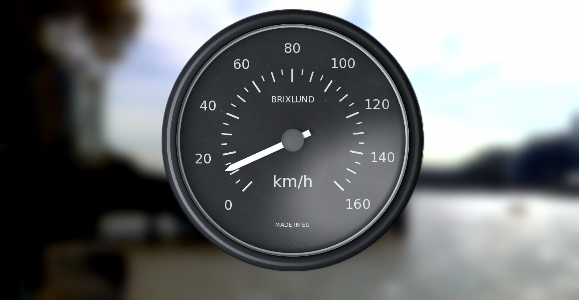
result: 12.5 km/h
